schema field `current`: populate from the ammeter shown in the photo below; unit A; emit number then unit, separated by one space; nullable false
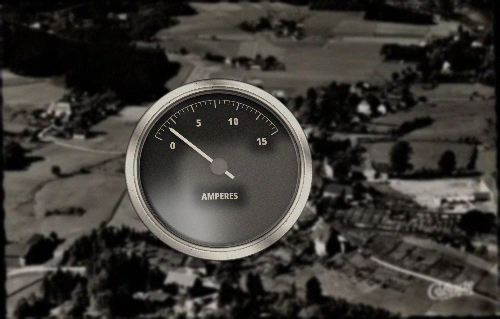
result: 1.5 A
